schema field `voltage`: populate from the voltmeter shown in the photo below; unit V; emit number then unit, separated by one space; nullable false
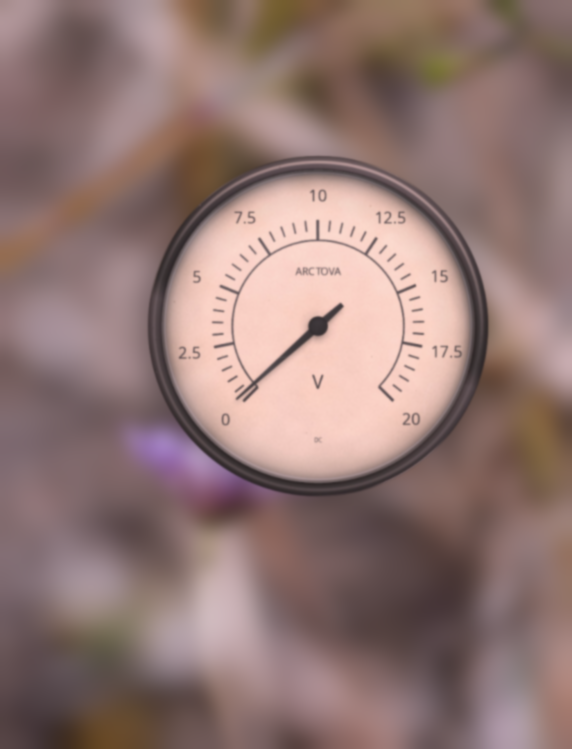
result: 0.25 V
